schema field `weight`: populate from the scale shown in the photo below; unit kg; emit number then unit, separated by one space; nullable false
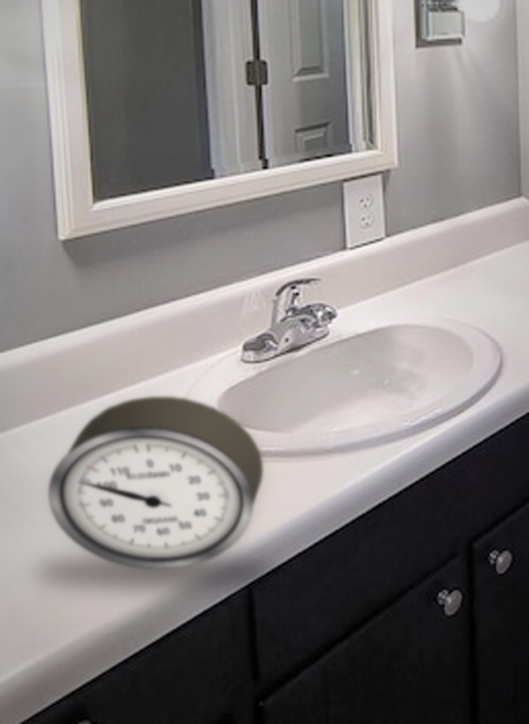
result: 100 kg
